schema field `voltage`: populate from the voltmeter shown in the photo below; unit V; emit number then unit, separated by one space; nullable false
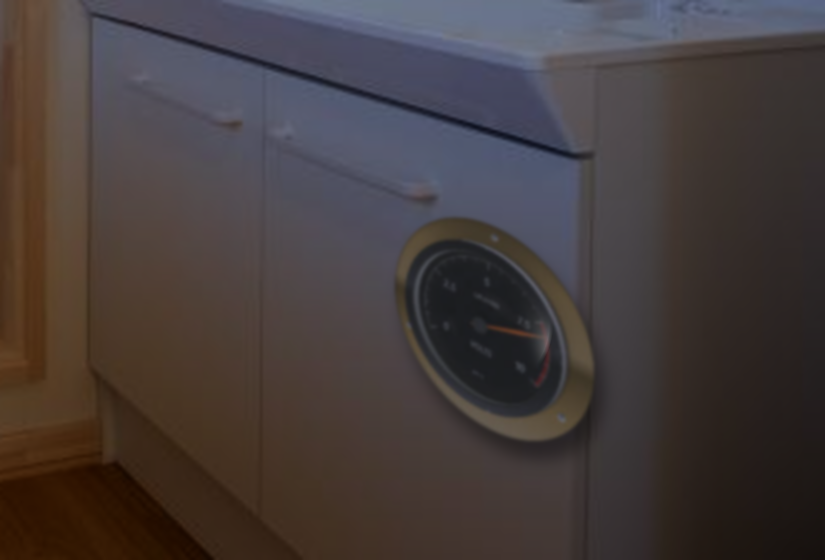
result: 8 V
